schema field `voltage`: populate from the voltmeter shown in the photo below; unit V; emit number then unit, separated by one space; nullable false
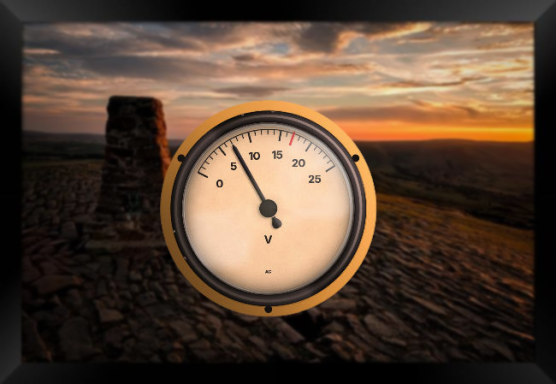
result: 7 V
